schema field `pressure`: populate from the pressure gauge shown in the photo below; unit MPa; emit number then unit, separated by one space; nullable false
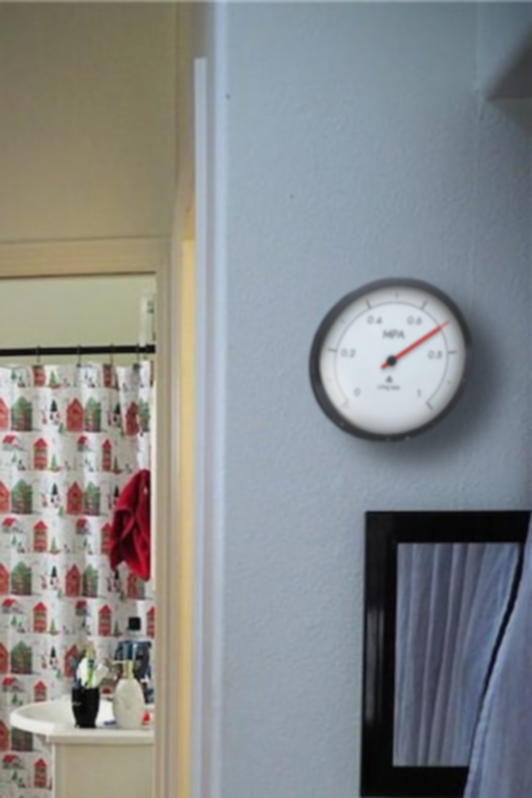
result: 0.7 MPa
